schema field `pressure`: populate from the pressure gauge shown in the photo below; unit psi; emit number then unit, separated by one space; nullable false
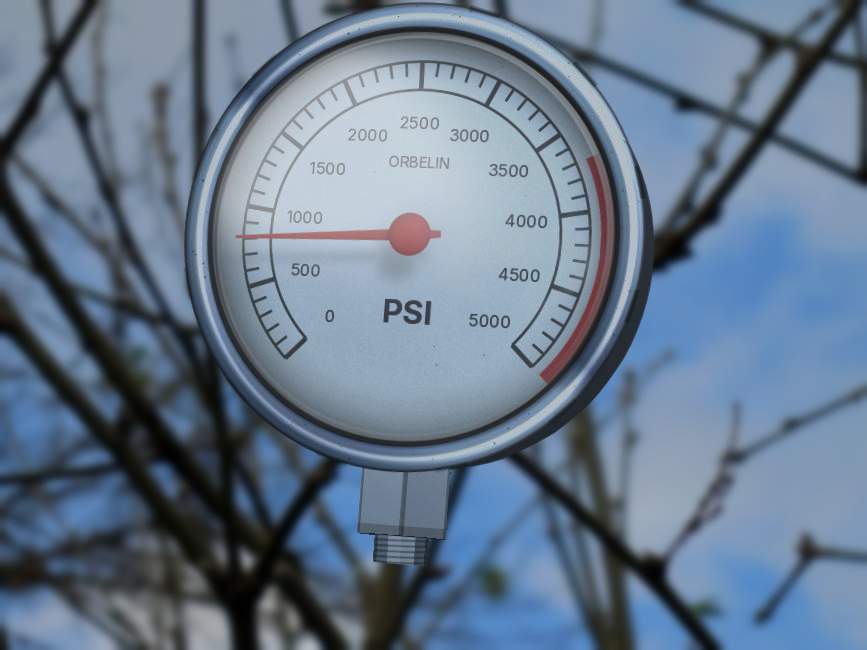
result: 800 psi
